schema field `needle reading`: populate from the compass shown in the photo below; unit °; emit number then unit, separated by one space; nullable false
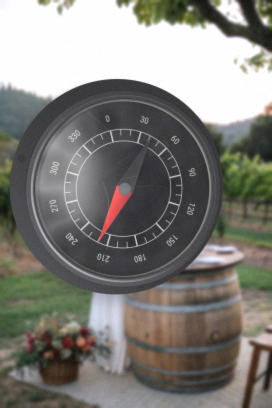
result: 220 °
